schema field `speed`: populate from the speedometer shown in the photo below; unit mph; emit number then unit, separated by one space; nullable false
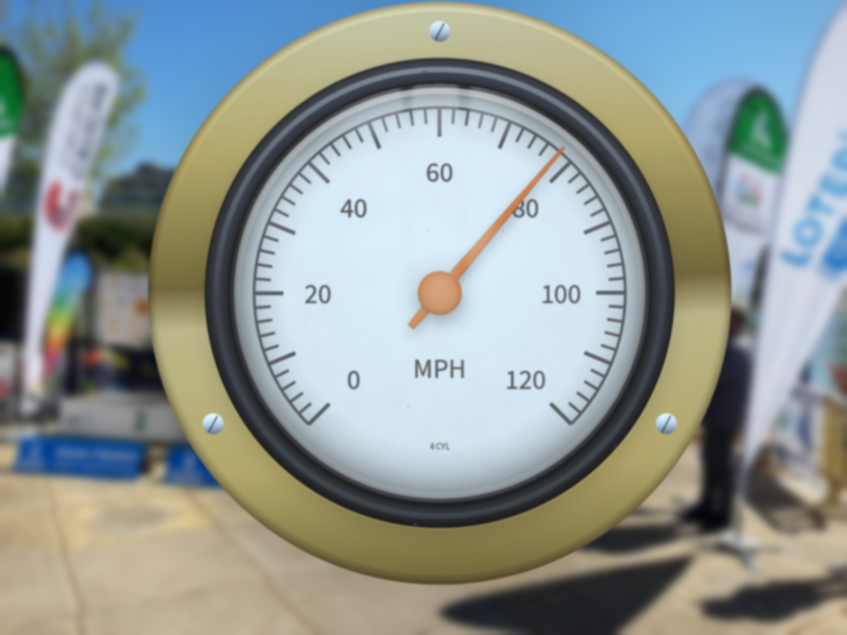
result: 78 mph
